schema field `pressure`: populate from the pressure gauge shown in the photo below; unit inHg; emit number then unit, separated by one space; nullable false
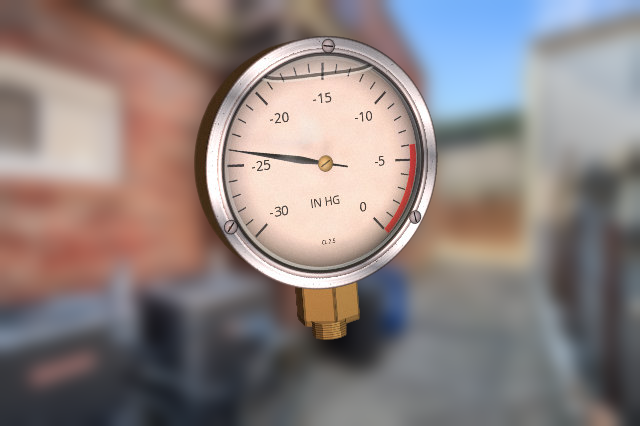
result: -24 inHg
